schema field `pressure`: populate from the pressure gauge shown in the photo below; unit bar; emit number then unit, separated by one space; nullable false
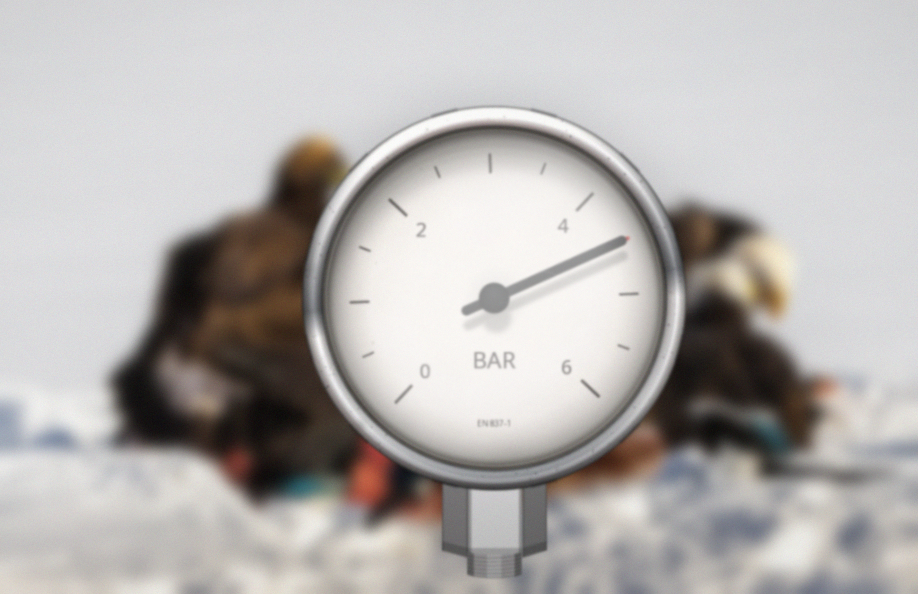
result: 4.5 bar
